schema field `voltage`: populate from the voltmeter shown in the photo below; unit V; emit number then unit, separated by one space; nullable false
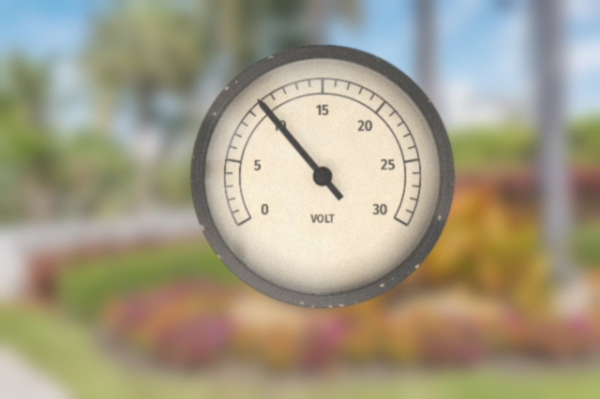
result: 10 V
